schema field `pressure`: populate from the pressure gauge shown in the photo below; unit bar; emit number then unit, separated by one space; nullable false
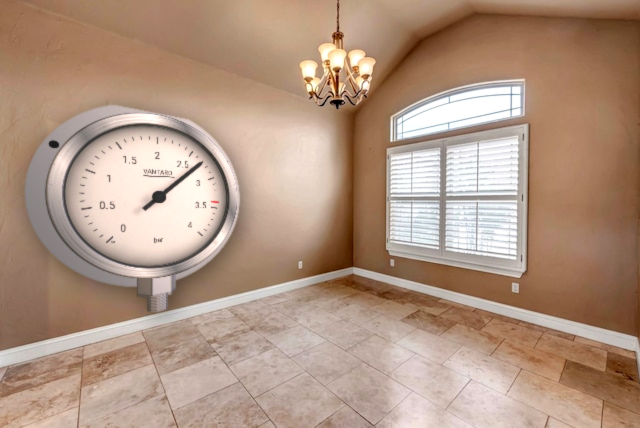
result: 2.7 bar
